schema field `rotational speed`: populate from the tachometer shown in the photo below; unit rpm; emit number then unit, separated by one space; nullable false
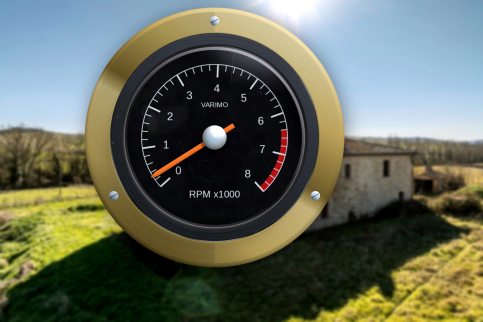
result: 300 rpm
